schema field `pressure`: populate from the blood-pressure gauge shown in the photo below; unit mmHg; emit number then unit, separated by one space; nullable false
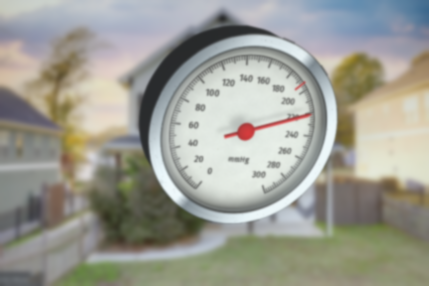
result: 220 mmHg
